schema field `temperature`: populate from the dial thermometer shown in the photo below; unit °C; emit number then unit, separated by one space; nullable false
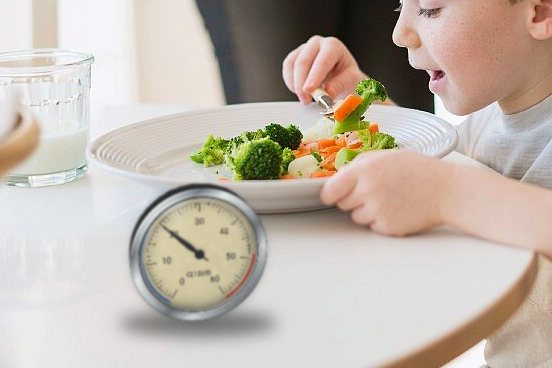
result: 20 °C
